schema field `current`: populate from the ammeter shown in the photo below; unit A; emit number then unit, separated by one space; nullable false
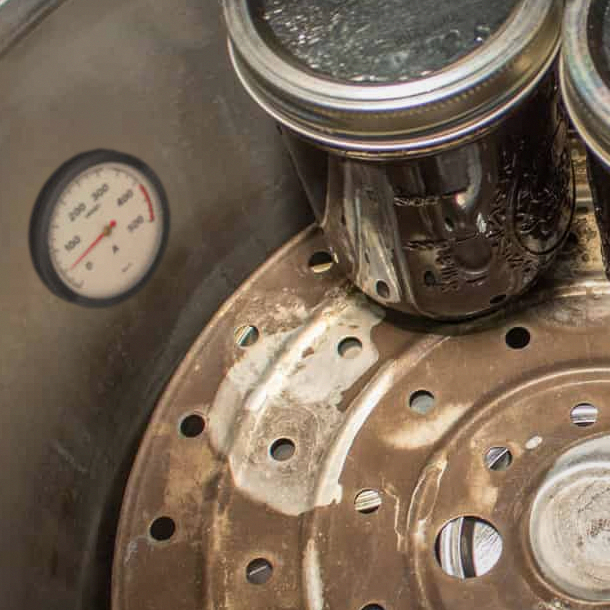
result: 50 A
